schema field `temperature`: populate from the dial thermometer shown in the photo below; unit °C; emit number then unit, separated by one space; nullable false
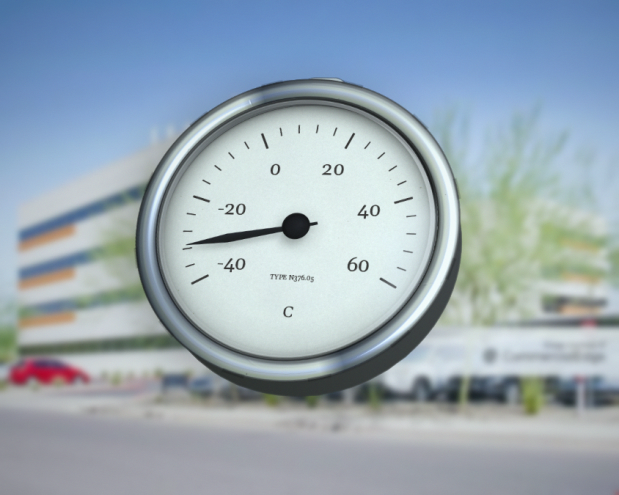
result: -32 °C
